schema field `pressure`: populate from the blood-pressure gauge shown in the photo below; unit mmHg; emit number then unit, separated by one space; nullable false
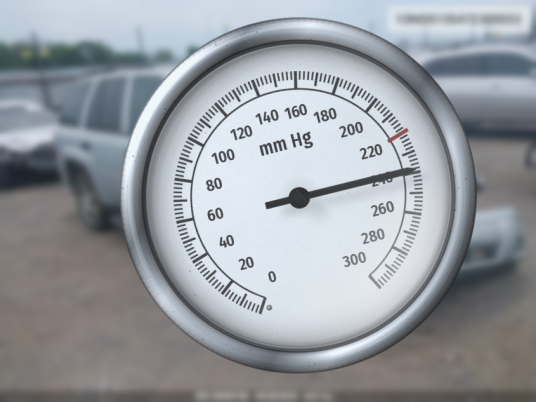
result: 238 mmHg
